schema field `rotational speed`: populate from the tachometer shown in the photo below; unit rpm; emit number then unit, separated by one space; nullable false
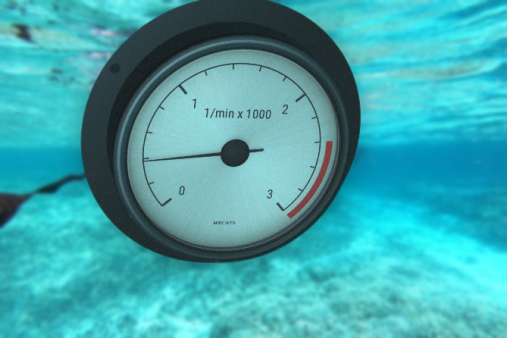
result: 400 rpm
